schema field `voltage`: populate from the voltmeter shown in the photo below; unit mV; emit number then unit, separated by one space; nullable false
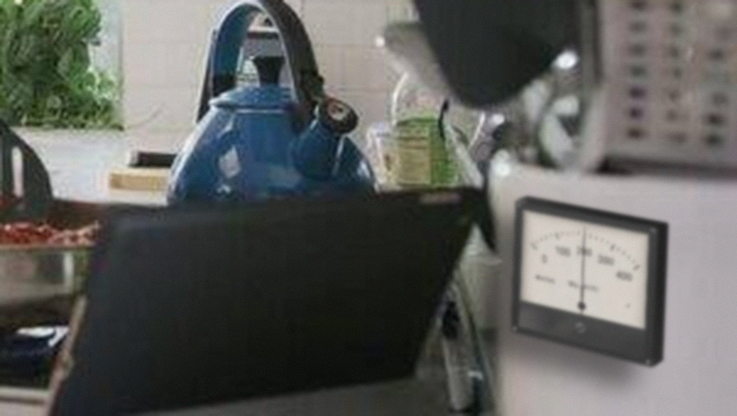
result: 200 mV
